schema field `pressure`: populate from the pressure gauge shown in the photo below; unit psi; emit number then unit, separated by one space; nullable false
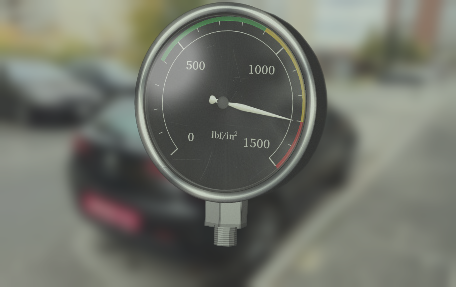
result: 1300 psi
